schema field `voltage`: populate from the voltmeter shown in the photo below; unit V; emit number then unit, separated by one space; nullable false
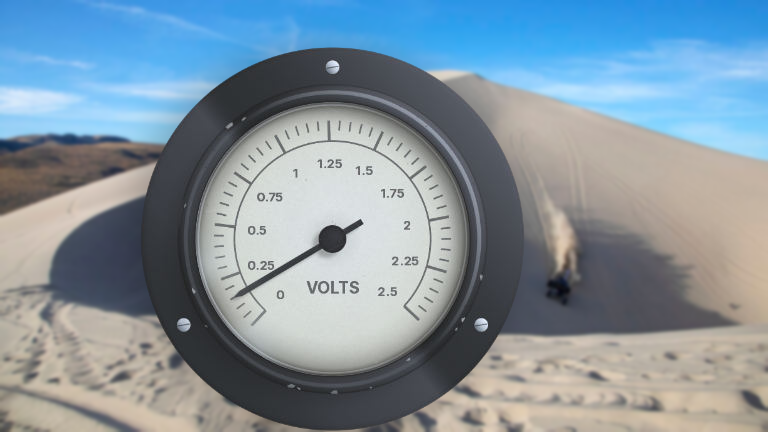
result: 0.15 V
